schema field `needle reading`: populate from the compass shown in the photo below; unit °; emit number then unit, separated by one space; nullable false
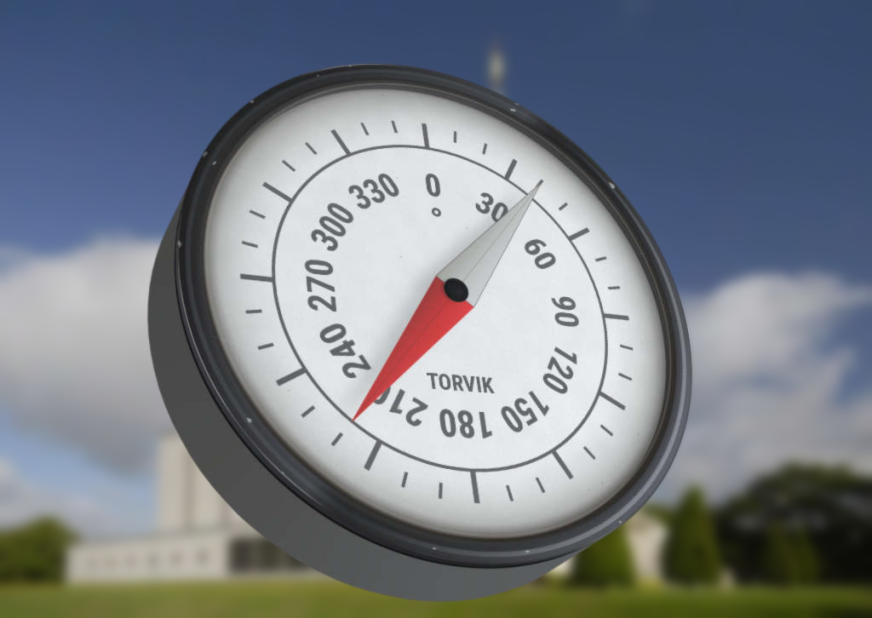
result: 220 °
